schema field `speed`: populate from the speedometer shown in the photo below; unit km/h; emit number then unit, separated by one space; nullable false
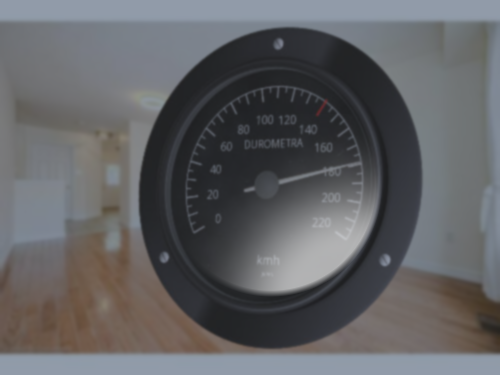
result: 180 km/h
